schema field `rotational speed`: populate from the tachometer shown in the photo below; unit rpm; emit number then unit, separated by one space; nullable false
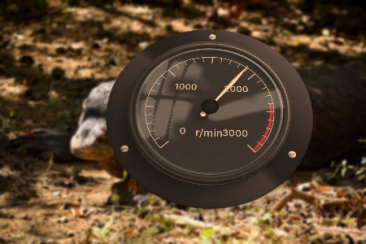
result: 1900 rpm
